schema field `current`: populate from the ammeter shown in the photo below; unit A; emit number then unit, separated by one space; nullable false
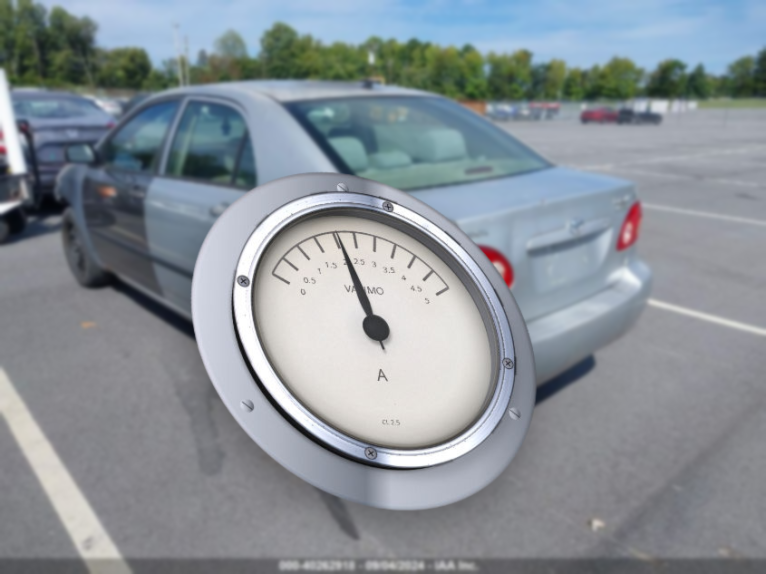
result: 2 A
